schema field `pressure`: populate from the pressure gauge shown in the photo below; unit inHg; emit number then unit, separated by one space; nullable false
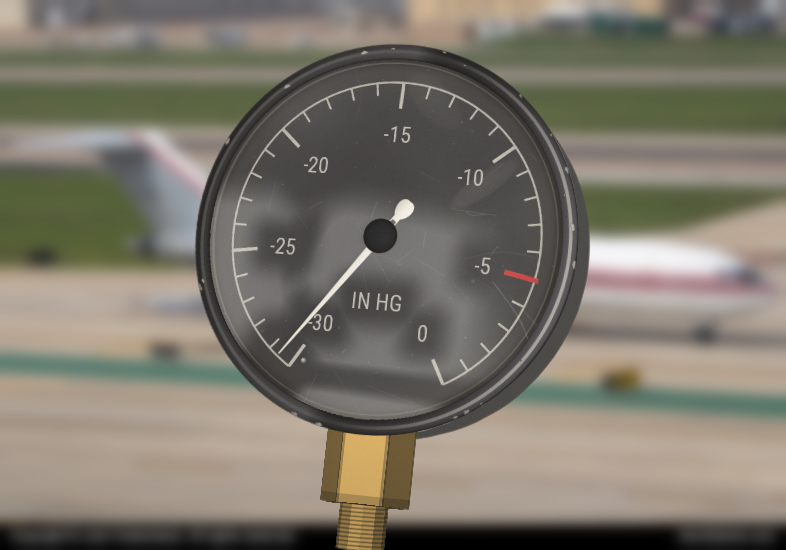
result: -29.5 inHg
